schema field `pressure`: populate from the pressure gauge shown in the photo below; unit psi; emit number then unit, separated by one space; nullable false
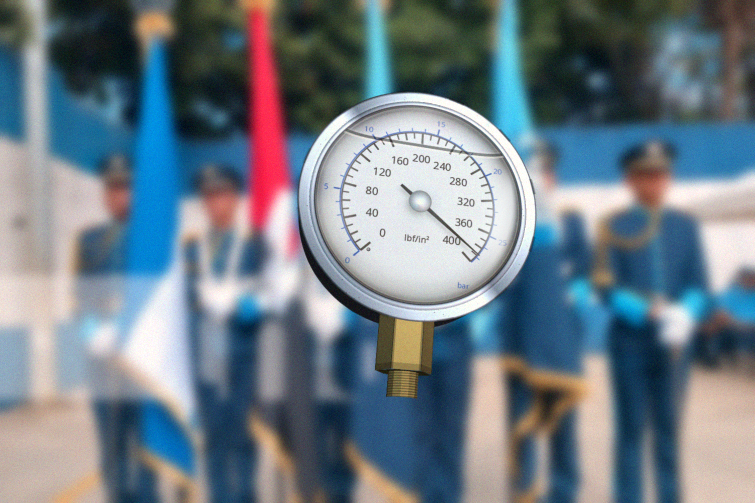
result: 390 psi
